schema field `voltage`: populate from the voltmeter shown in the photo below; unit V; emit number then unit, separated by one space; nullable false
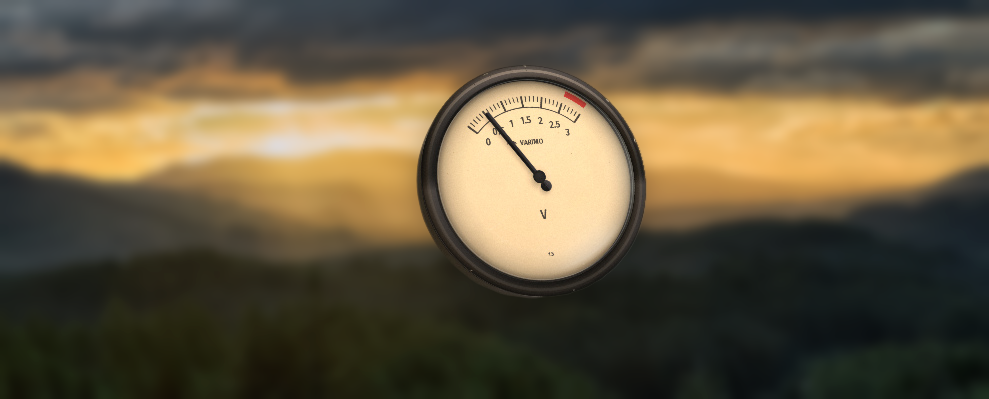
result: 0.5 V
